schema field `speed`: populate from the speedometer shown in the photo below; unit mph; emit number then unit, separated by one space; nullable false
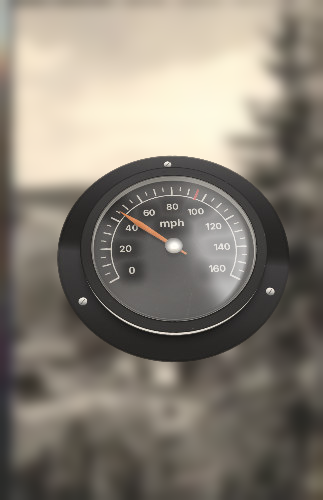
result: 45 mph
